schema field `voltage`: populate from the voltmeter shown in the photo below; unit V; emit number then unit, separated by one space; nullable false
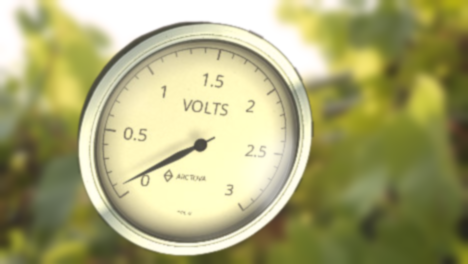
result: 0.1 V
